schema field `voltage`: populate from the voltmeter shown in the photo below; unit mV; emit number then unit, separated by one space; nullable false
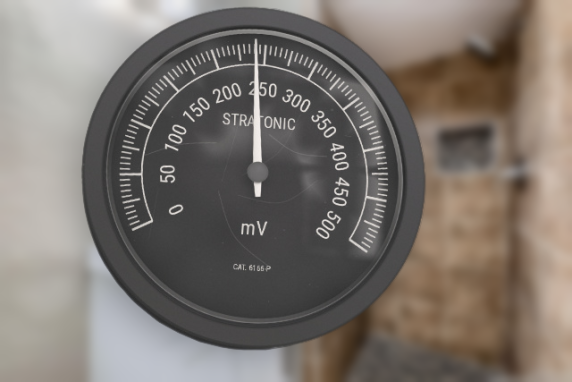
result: 240 mV
